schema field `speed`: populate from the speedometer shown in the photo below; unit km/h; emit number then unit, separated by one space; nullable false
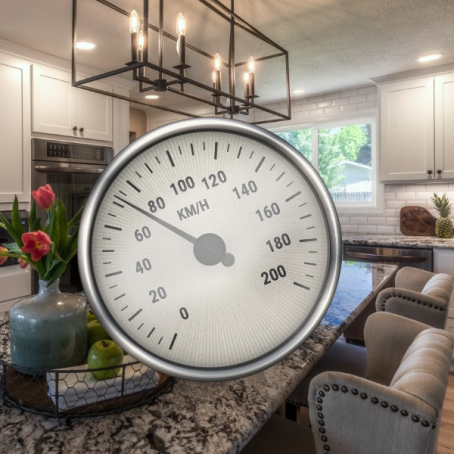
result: 72.5 km/h
